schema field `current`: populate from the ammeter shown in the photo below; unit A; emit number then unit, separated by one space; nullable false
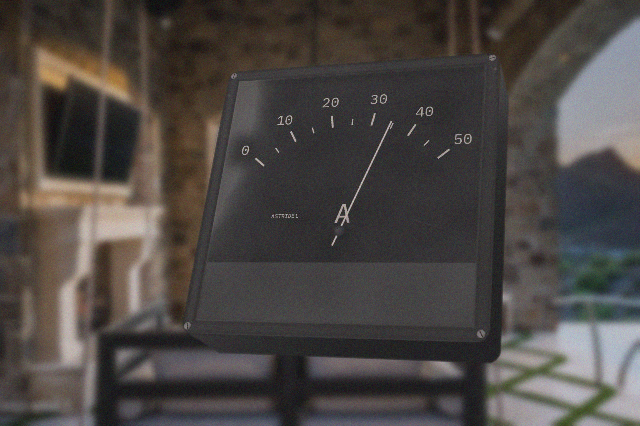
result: 35 A
